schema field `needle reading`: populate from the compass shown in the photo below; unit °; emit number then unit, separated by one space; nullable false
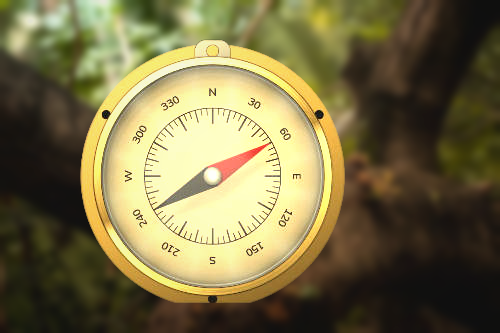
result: 60 °
